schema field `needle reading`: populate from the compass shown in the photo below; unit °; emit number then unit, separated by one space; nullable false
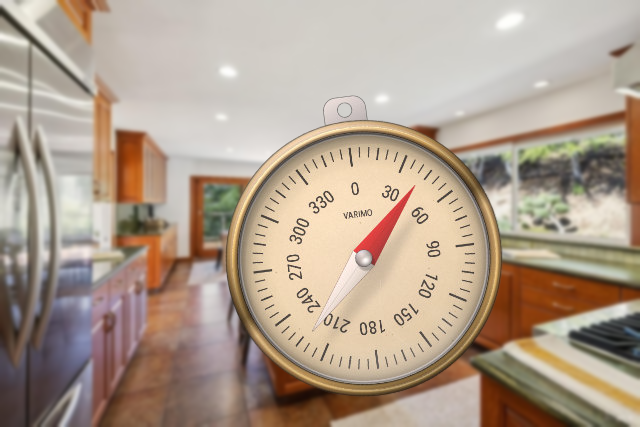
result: 42.5 °
